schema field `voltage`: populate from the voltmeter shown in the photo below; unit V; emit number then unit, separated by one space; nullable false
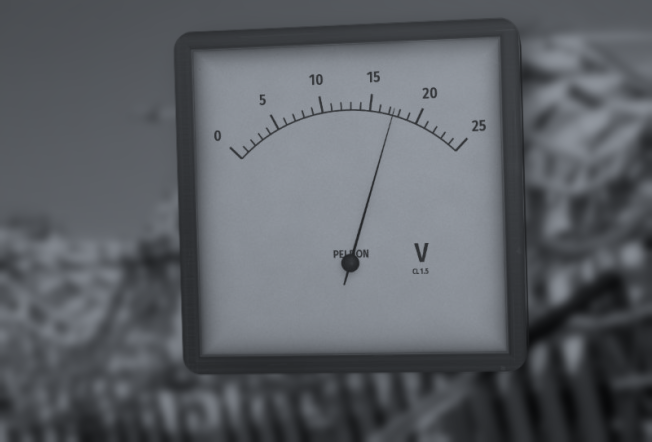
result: 17.5 V
